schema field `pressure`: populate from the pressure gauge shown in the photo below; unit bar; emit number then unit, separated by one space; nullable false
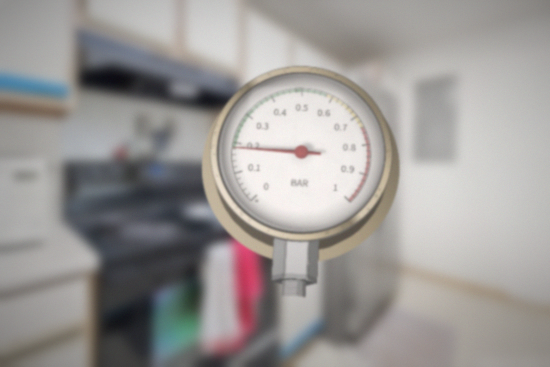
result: 0.18 bar
